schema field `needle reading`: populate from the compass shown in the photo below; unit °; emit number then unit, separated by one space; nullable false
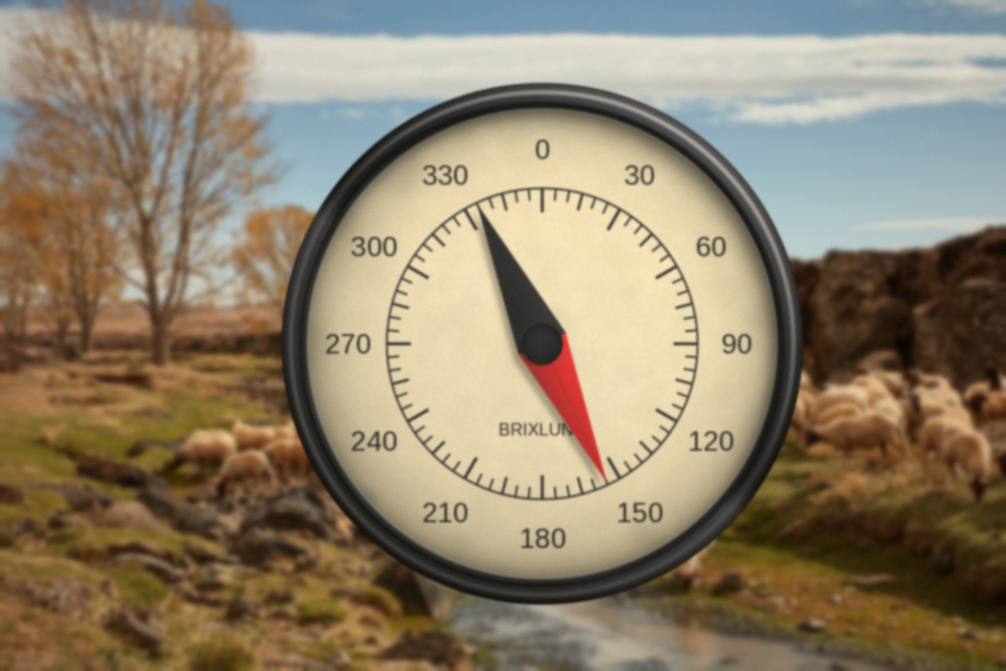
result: 155 °
